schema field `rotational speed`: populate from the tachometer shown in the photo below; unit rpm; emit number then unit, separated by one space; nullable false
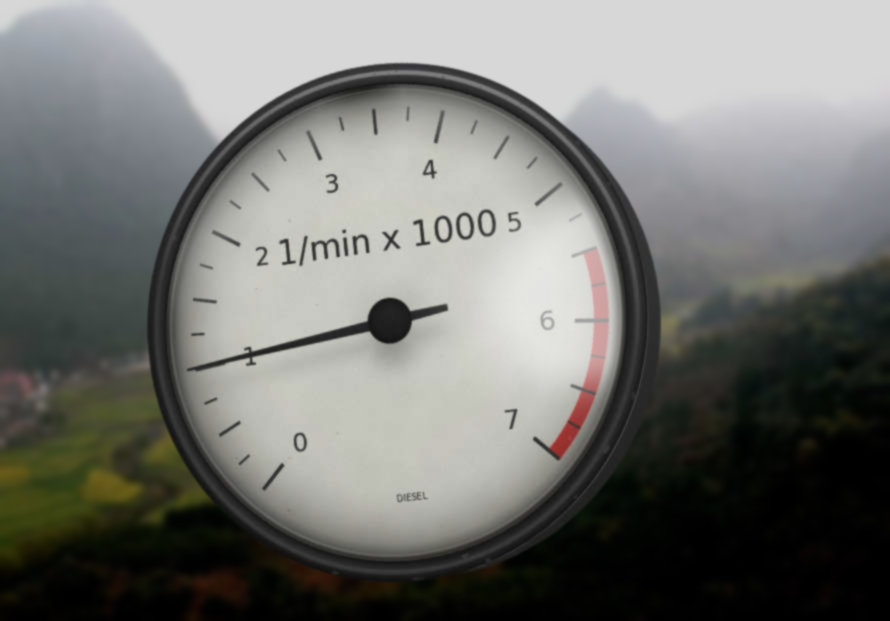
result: 1000 rpm
